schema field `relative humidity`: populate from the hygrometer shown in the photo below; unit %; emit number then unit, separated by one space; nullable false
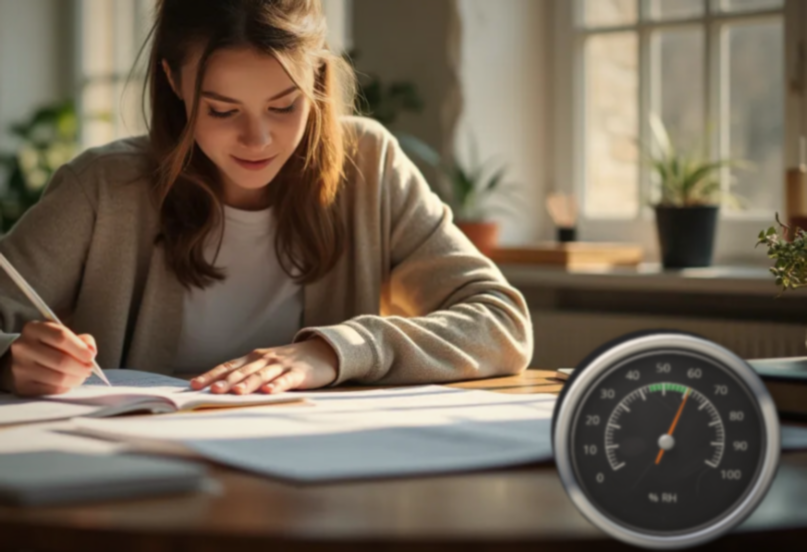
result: 60 %
